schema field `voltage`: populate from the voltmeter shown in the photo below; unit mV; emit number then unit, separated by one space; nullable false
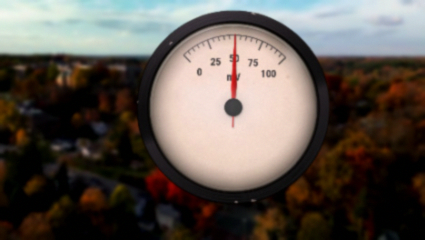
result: 50 mV
